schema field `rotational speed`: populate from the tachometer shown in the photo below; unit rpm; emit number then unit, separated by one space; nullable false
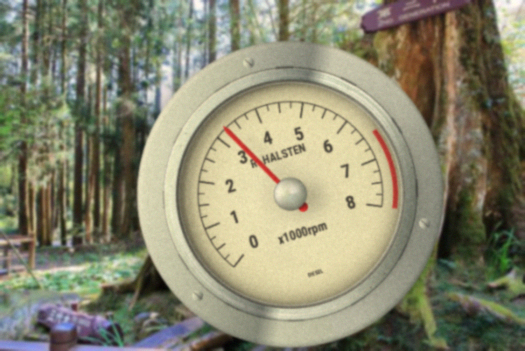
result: 3250 rpm
